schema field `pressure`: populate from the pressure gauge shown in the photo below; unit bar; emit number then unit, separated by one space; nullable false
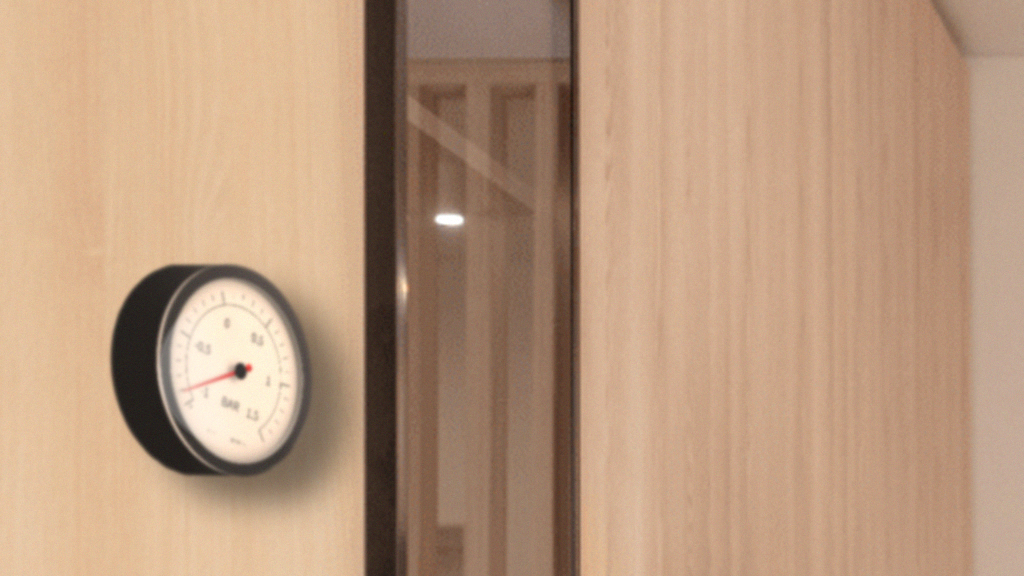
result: -0.9 bar
